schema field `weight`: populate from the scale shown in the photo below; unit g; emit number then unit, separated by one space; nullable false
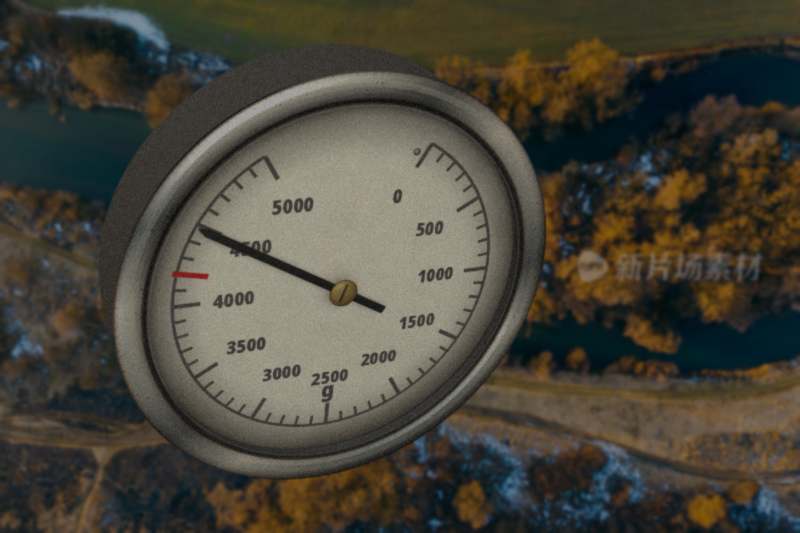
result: 4500 g
